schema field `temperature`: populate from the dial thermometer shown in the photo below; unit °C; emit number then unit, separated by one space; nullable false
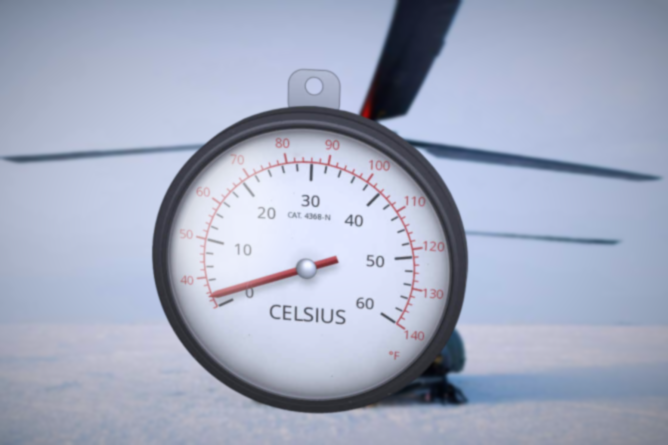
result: 2 °C
